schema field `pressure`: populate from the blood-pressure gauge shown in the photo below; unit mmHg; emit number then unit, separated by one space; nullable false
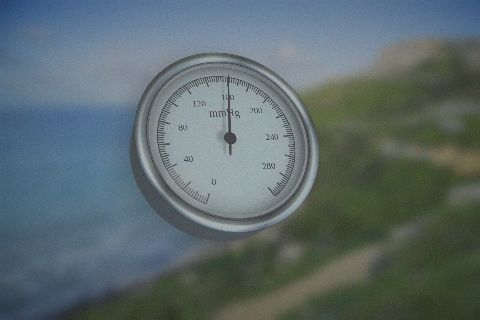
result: 160 mmHg
